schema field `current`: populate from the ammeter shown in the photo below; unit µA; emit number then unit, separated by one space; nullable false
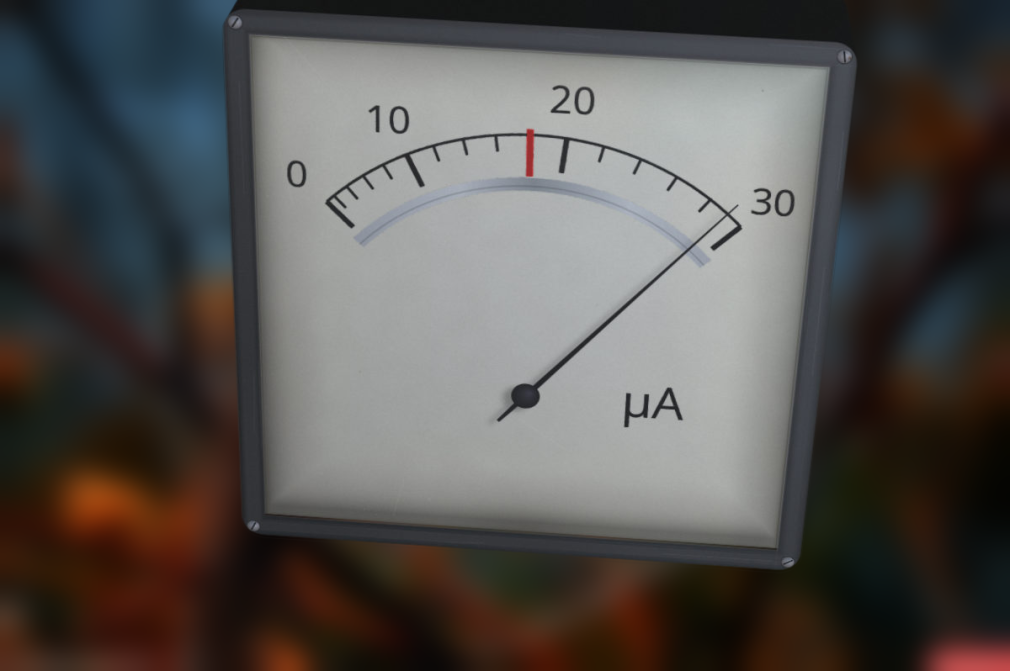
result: 29 µA
